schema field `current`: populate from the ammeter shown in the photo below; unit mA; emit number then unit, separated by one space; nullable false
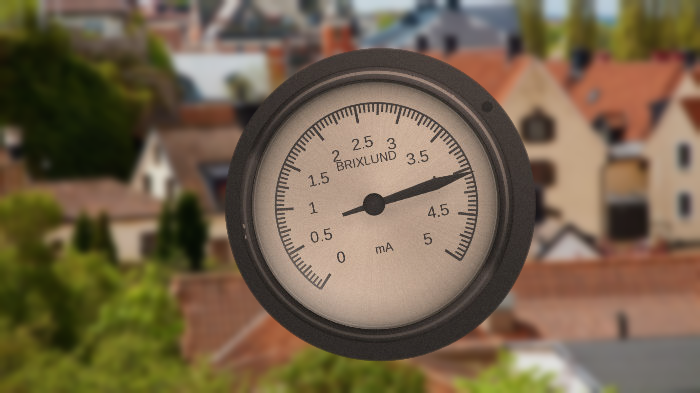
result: 4.05 mA
